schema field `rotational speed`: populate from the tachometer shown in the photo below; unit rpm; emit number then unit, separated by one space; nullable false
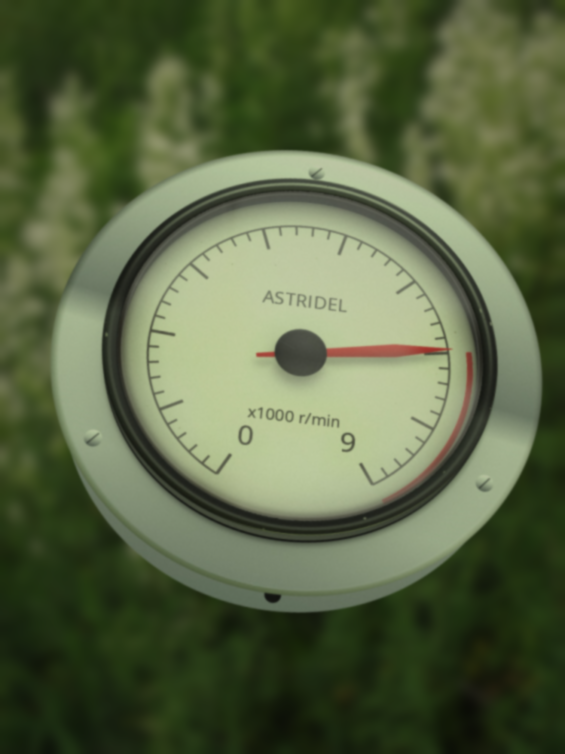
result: 7000 rpm
